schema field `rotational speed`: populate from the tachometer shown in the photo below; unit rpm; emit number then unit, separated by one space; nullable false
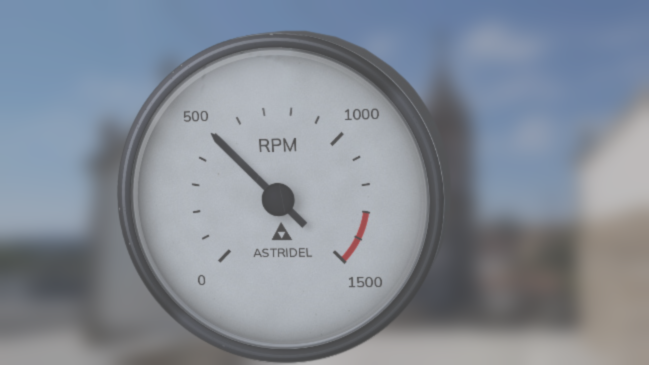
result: 500 rpm
